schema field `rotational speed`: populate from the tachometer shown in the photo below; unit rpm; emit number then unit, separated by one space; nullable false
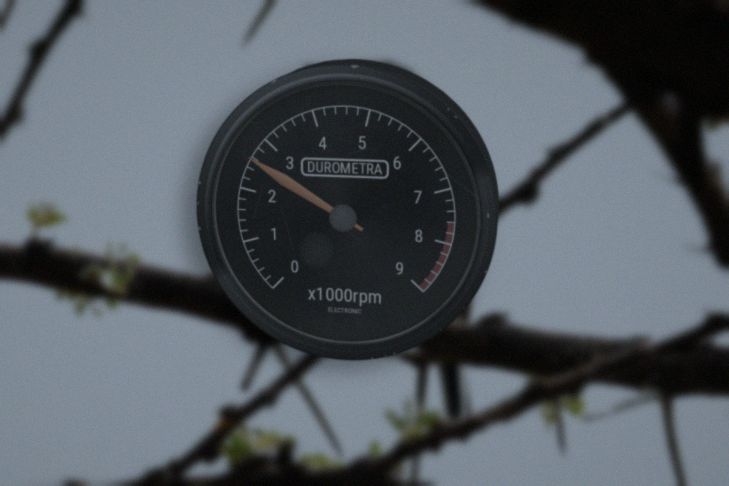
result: 2600 rpm
